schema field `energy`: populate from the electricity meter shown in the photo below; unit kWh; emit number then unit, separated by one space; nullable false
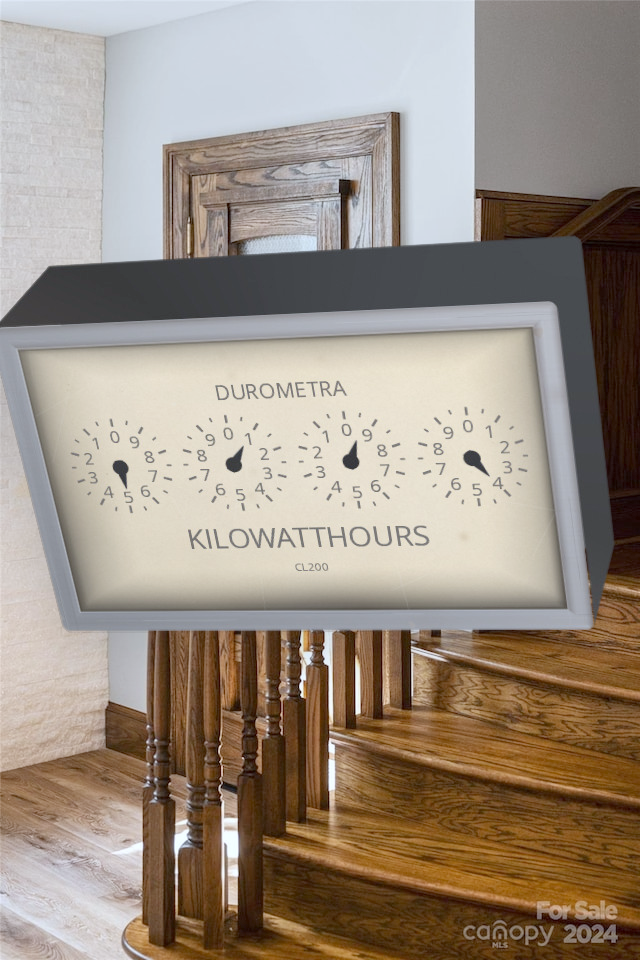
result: 5094 kWh
